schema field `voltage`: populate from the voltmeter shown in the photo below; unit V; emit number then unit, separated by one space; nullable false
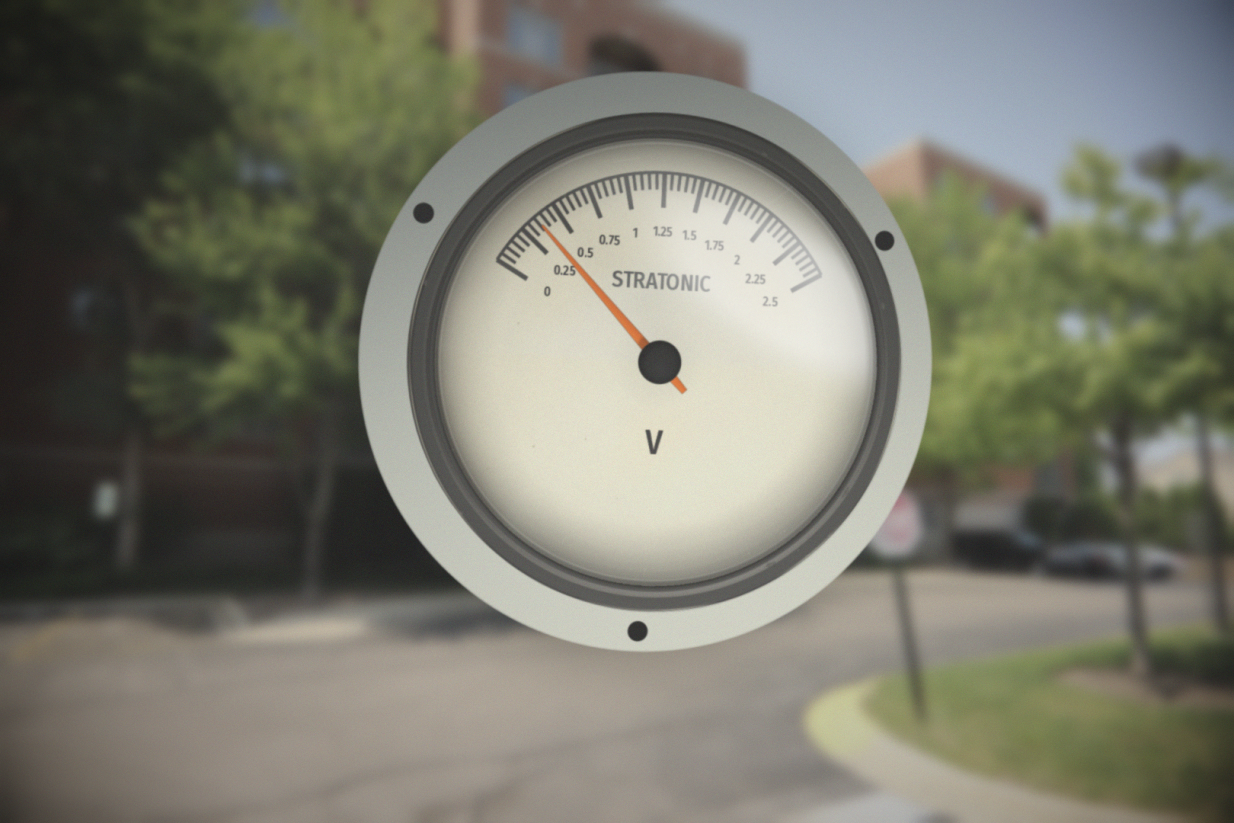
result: 0.35 V
